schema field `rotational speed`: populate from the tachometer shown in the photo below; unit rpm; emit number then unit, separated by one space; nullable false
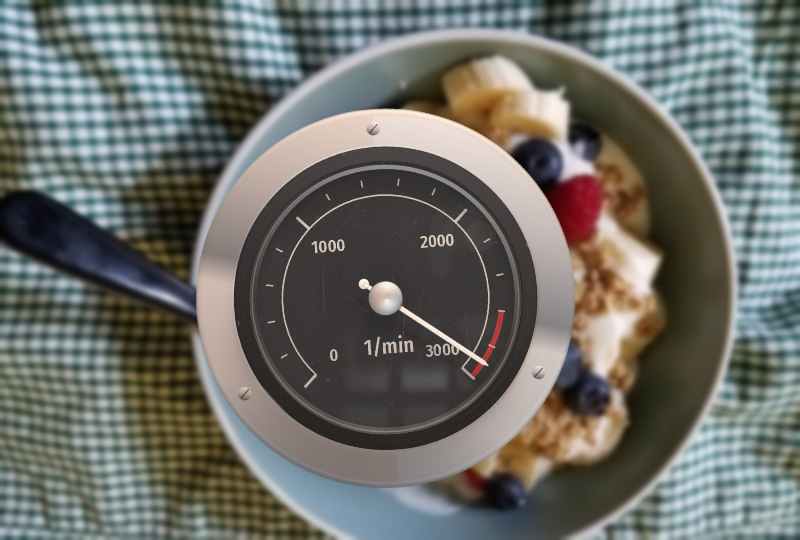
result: 2900 rpm
